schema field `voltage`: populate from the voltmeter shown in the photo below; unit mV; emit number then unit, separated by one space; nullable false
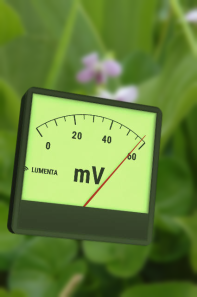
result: 57.5 mV
